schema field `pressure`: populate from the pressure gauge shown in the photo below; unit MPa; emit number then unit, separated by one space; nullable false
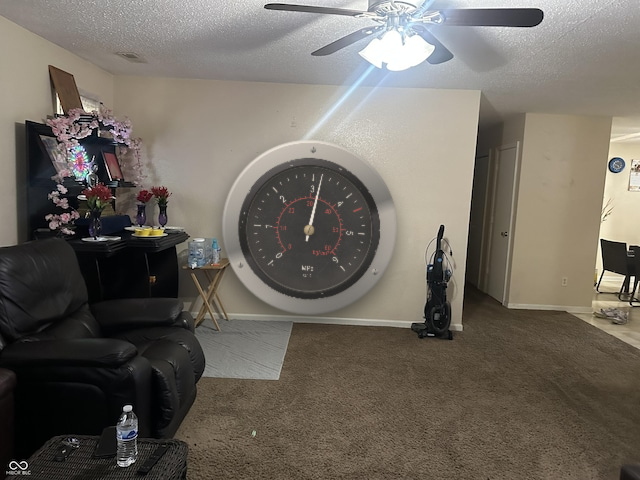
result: 3.2 MPa
